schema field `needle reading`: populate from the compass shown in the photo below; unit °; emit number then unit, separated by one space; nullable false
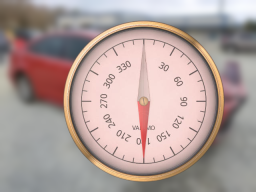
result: 180 °
